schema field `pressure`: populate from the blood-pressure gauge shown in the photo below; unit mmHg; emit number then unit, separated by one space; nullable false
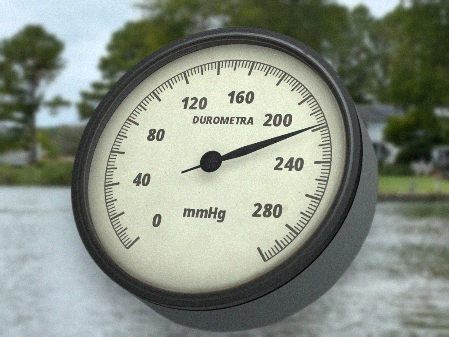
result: 220 mmHg
